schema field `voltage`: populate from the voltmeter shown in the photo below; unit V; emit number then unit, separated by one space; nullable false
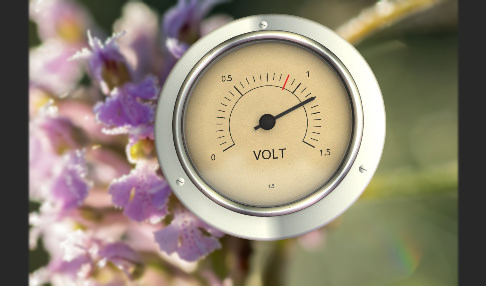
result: 1.15 V
